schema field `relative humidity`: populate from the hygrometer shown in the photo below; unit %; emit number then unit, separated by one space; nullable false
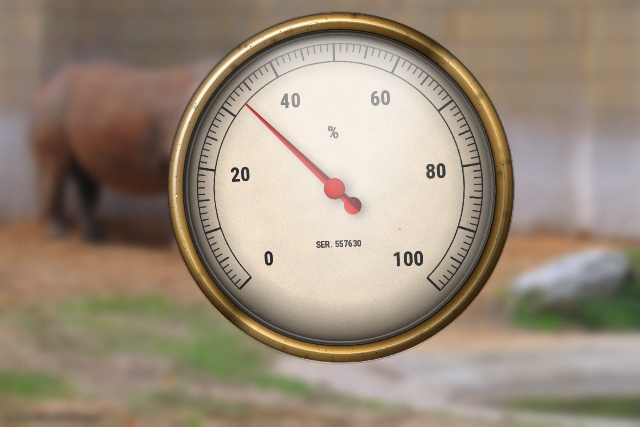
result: 33 %
